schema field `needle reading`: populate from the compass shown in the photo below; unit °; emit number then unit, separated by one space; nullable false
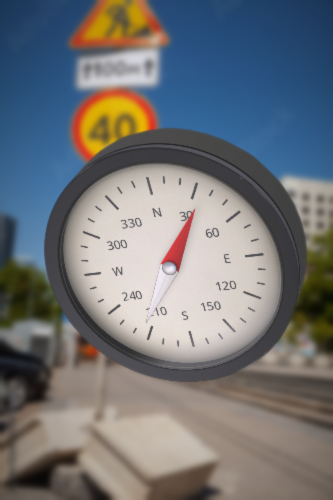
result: 35 °
